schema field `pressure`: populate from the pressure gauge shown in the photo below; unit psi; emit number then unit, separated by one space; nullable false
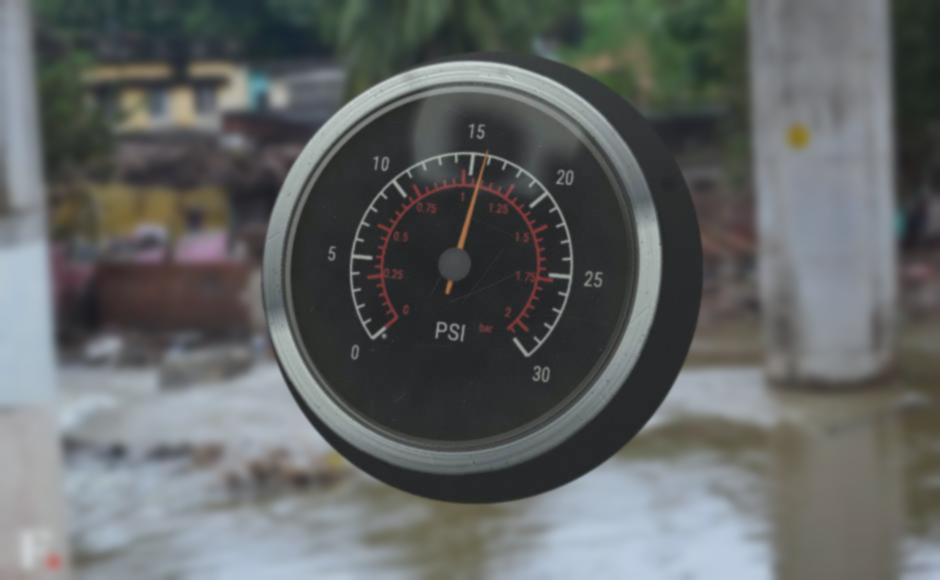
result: 16 psi
